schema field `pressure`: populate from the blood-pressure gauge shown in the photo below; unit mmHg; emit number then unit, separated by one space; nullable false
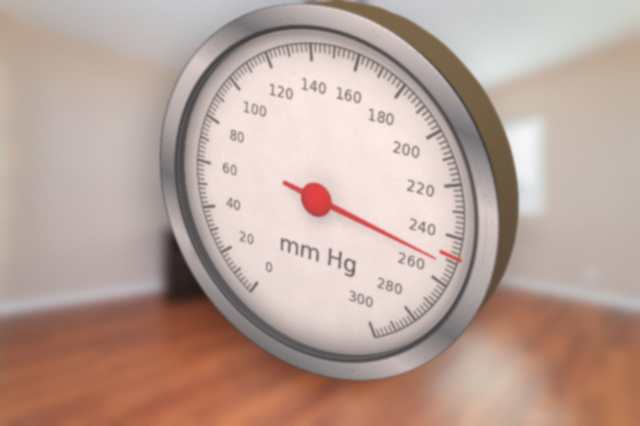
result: 250 mmHg
